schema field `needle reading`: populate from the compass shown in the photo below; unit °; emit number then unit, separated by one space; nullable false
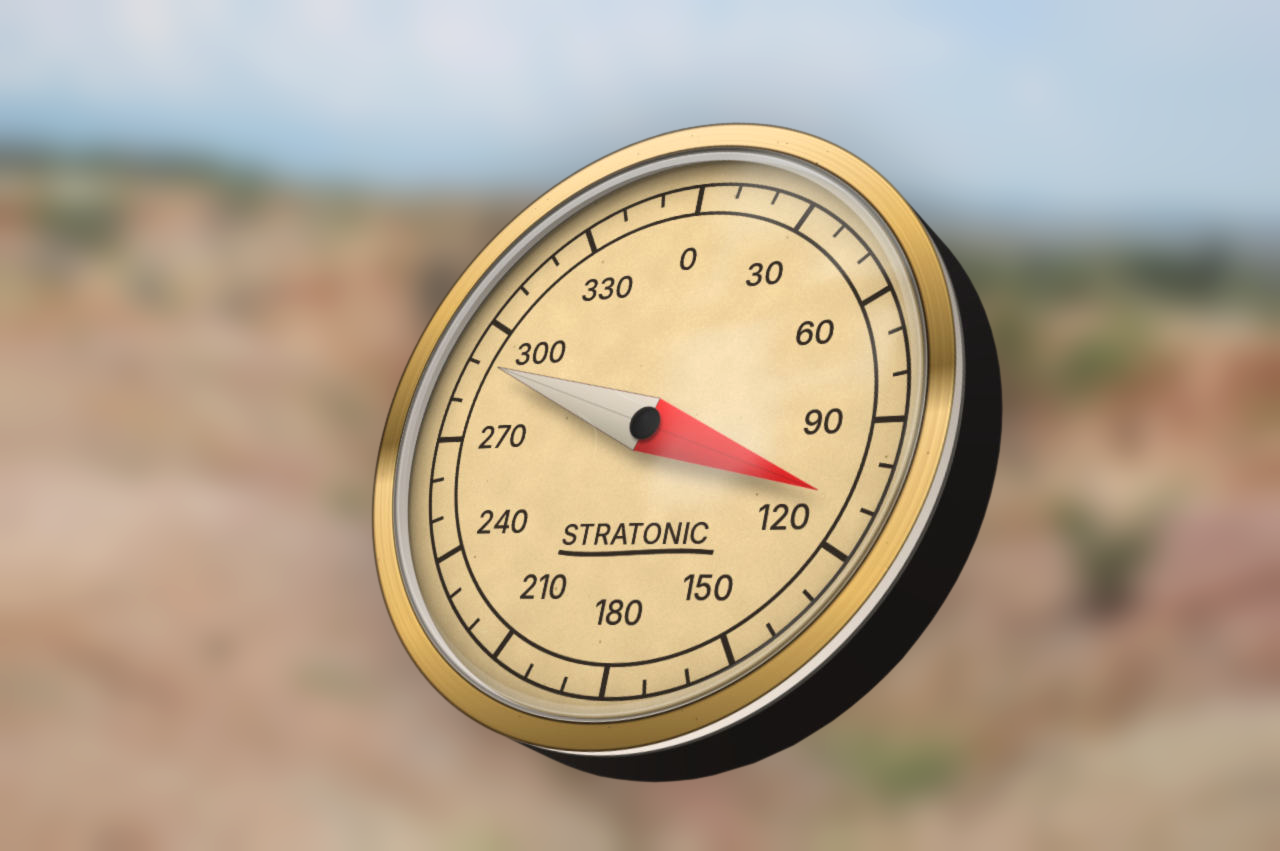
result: 110 °
